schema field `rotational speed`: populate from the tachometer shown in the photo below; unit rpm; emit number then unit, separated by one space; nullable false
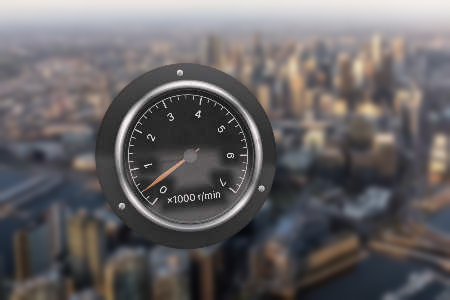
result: 400 rpm
